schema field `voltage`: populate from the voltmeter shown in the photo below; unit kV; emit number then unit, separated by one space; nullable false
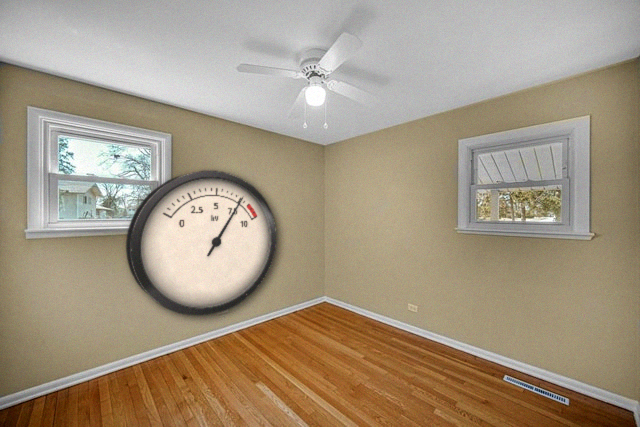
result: 7.5 kV
